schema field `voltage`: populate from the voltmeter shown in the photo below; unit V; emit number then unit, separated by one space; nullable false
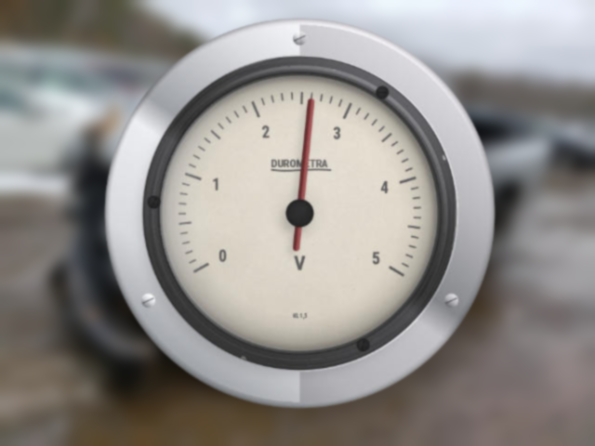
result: 2.6 V
